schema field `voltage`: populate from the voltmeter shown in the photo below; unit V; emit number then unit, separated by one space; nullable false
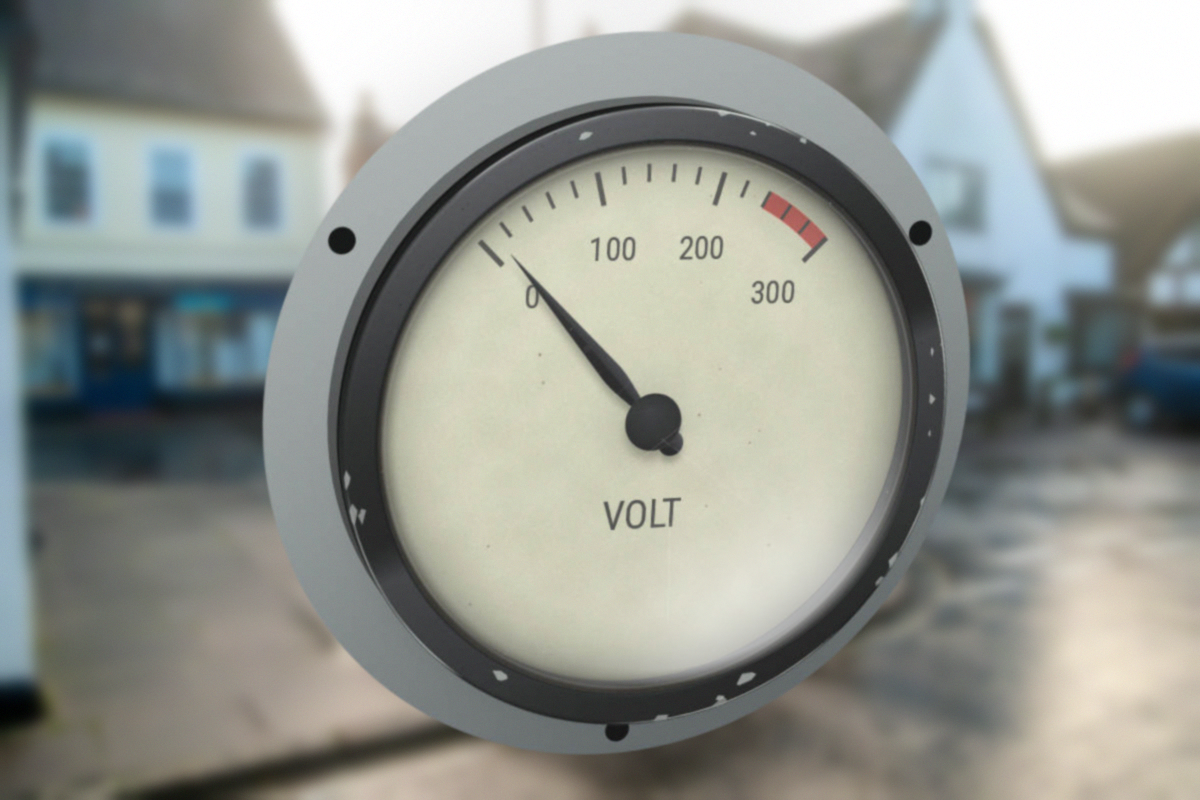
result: 10 V
